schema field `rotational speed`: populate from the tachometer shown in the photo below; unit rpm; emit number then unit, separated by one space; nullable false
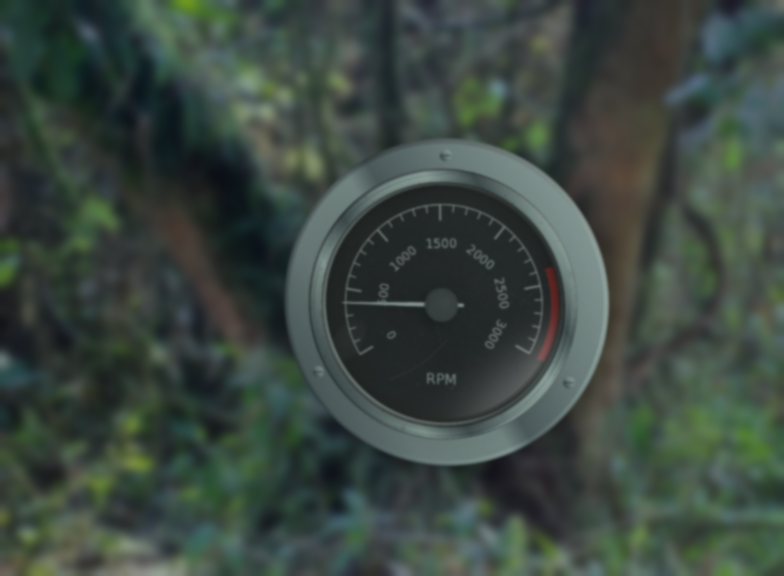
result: 400 rpm
